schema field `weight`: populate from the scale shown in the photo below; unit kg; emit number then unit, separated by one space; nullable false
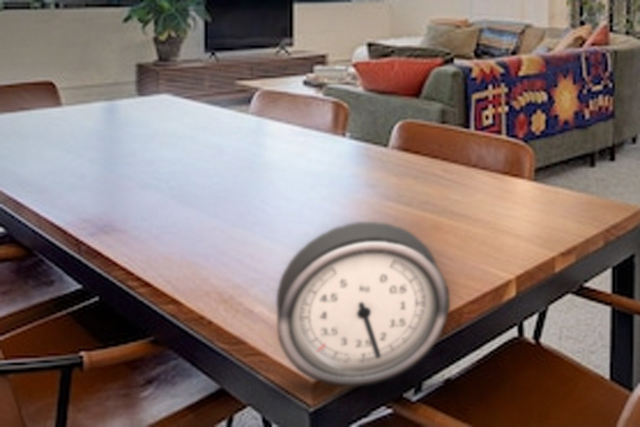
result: 2.25 kg
